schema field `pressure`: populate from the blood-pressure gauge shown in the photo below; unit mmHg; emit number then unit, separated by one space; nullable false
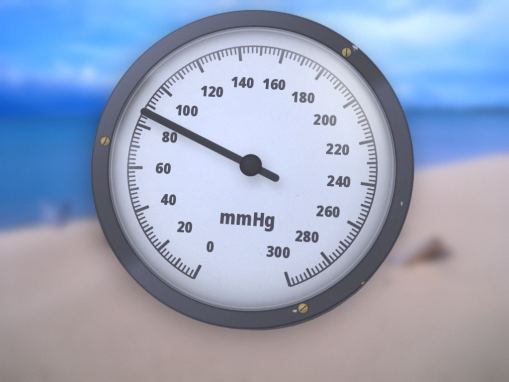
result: 86 mmHg
